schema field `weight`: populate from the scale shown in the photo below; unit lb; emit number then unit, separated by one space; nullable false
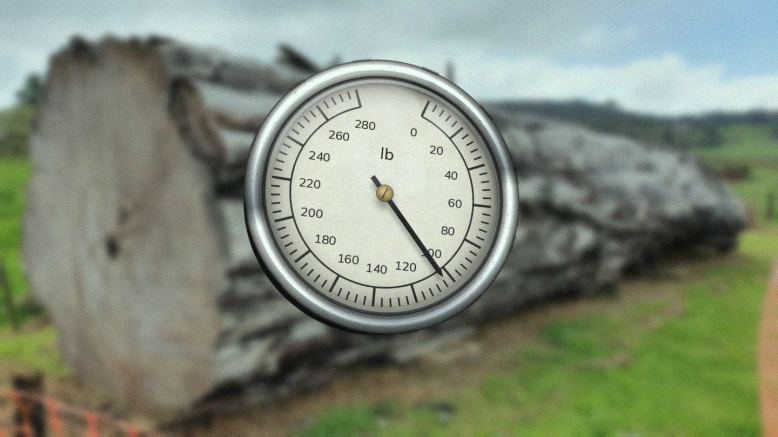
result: 104 lb
